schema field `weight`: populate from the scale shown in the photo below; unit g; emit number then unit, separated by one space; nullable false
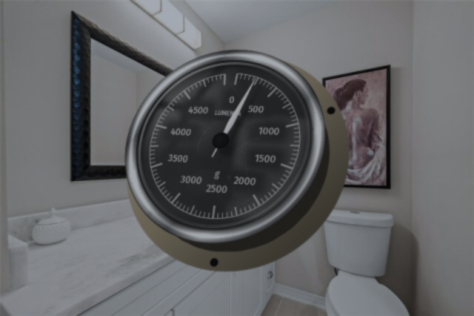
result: 250 g
